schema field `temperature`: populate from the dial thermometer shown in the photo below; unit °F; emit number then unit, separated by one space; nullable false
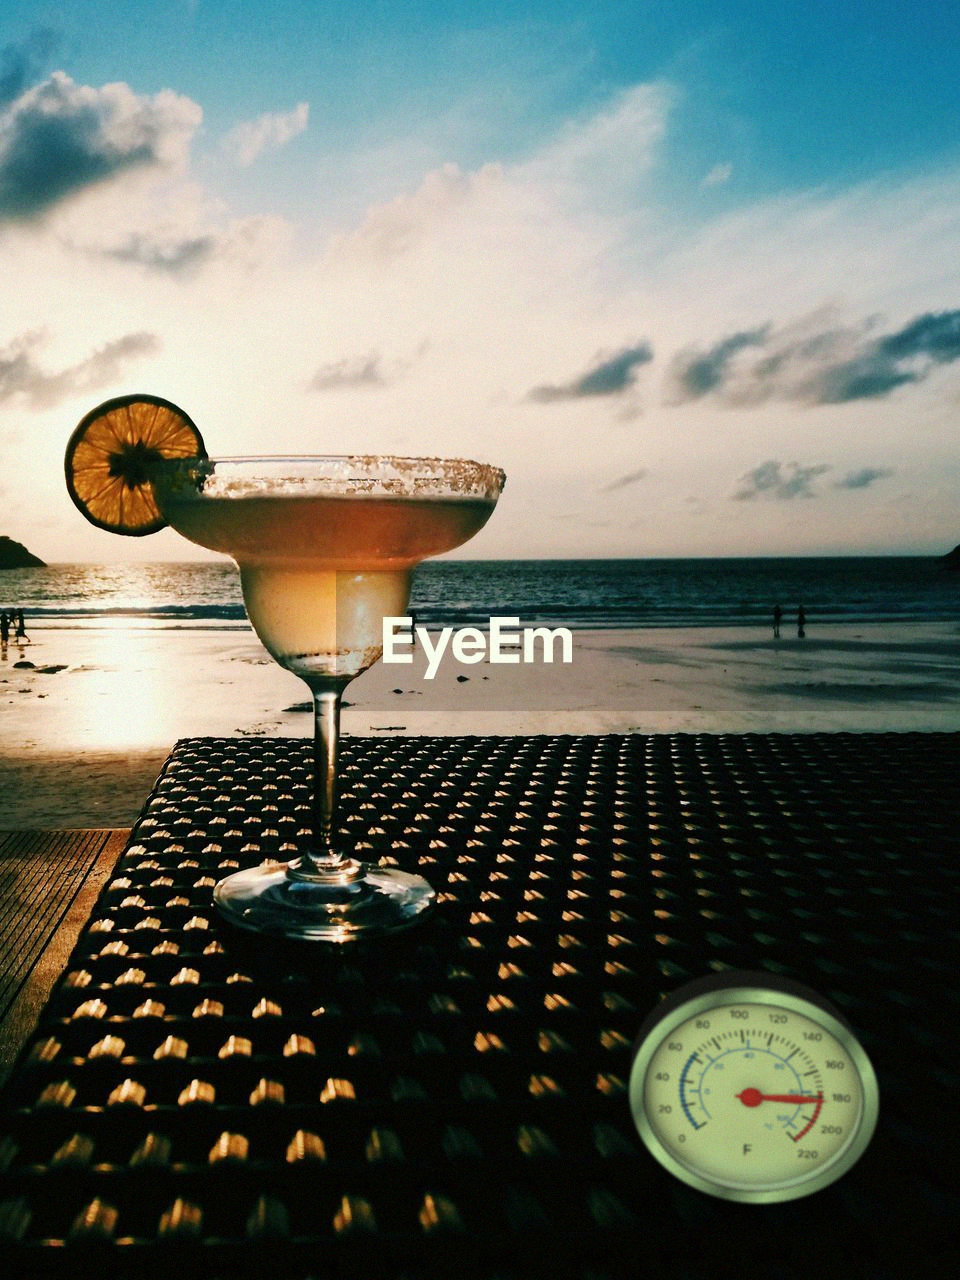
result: 180 °F
